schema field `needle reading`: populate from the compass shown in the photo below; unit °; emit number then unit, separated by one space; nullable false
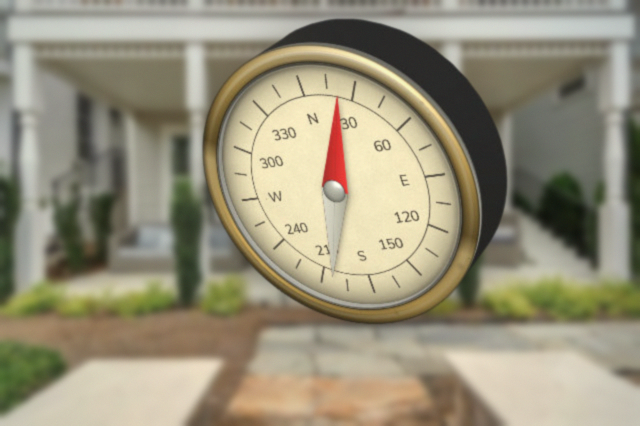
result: 22.5 °
